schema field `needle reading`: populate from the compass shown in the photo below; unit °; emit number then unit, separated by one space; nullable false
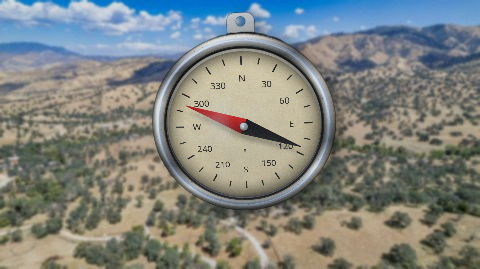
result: 292.5 °
